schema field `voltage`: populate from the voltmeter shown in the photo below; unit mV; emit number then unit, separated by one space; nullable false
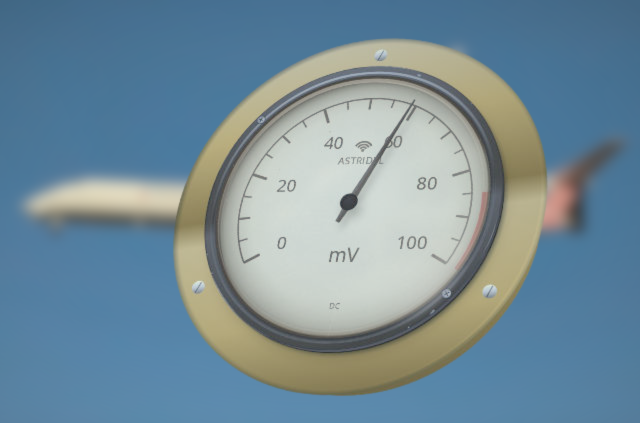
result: 60 mV
